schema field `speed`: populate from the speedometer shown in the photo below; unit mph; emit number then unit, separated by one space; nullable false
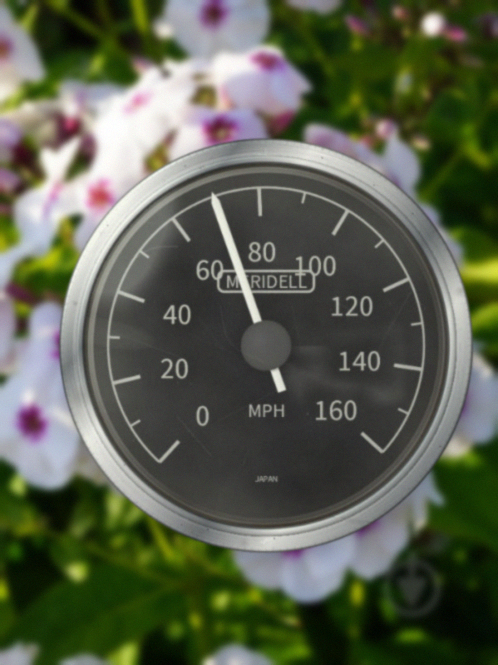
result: 70 mph
